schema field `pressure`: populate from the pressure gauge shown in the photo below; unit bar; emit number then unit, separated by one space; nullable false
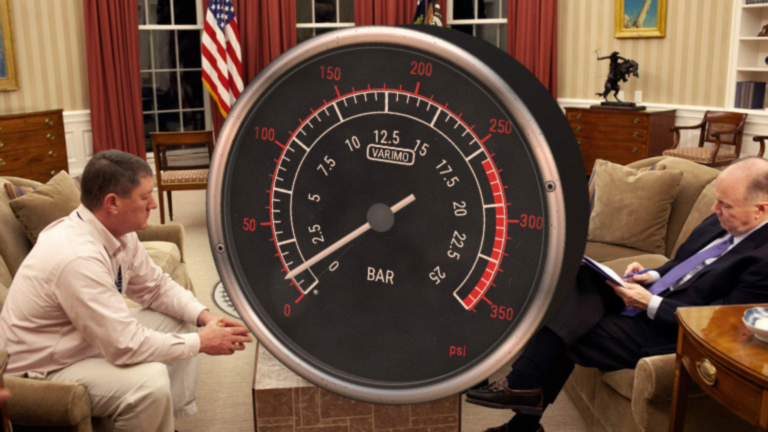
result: 1 bar
